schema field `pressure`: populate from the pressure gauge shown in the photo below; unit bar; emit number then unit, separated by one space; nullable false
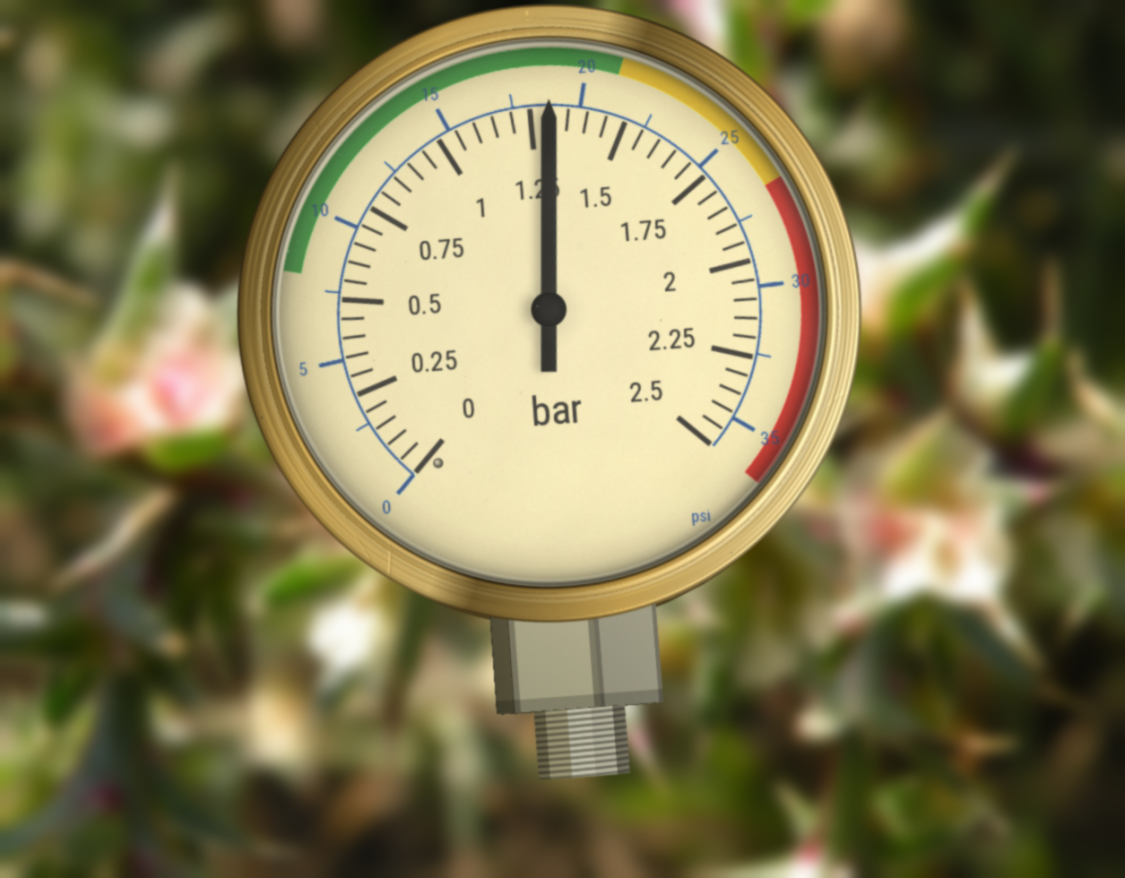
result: 1.3 bar
